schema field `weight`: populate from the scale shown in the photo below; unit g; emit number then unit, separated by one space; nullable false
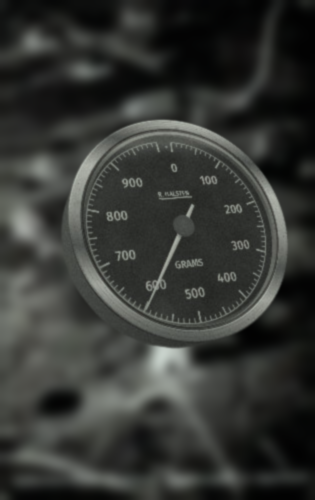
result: 600 g
